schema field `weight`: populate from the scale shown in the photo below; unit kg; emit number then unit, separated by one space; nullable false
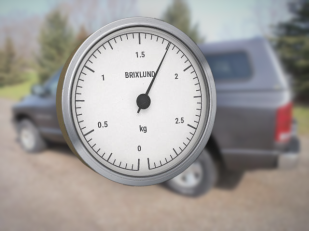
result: 1.75 kg
